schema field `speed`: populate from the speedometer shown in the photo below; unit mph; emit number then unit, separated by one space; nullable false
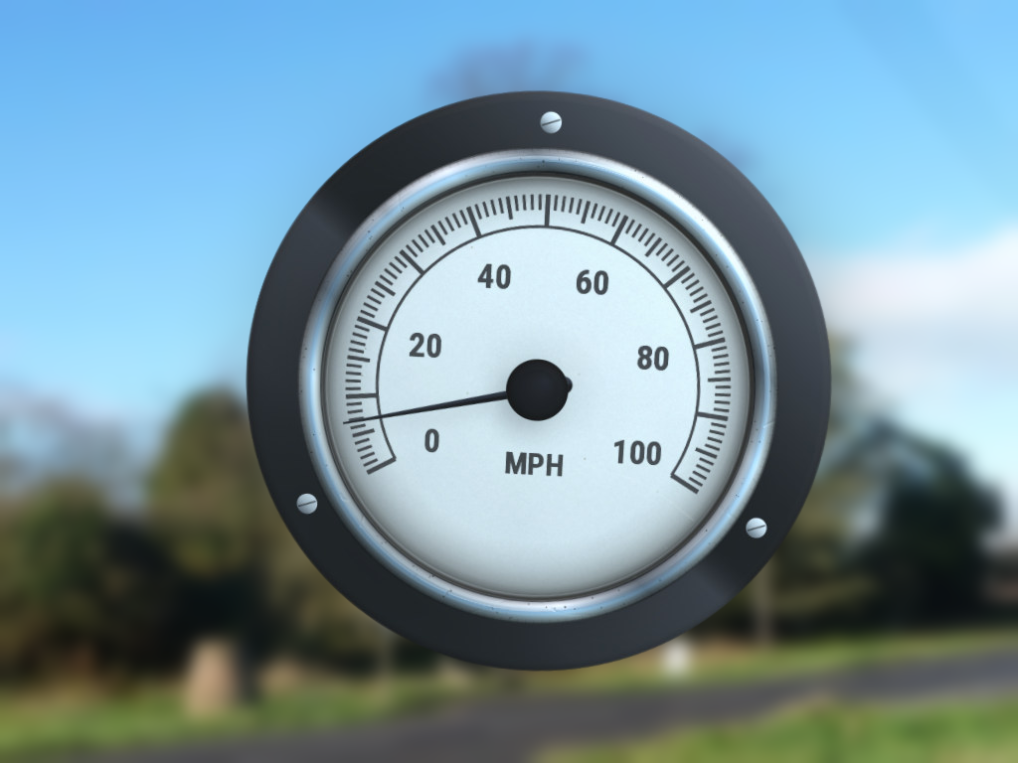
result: 7 mph
